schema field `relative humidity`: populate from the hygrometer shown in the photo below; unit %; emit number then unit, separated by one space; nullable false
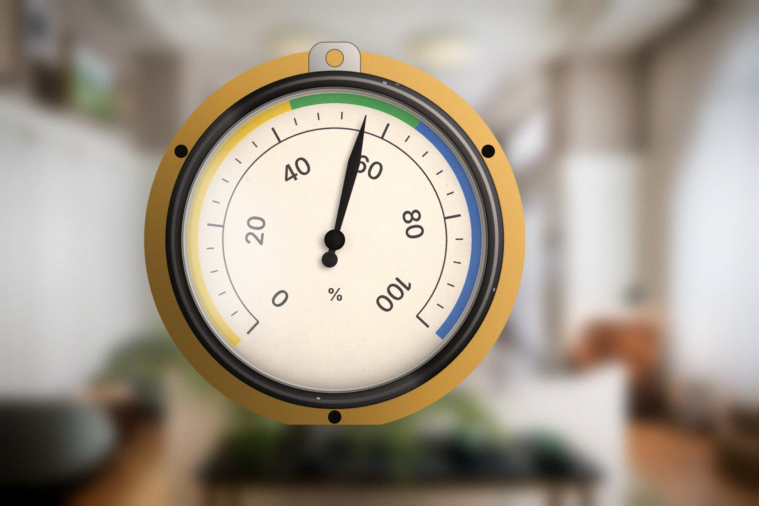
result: 56 %
